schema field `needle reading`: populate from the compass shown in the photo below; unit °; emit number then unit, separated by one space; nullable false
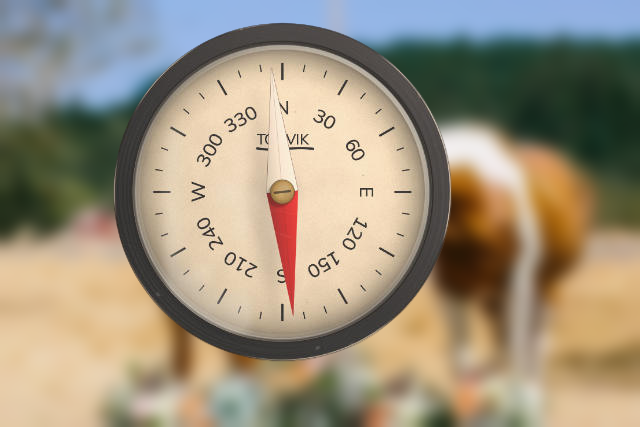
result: 175 °
